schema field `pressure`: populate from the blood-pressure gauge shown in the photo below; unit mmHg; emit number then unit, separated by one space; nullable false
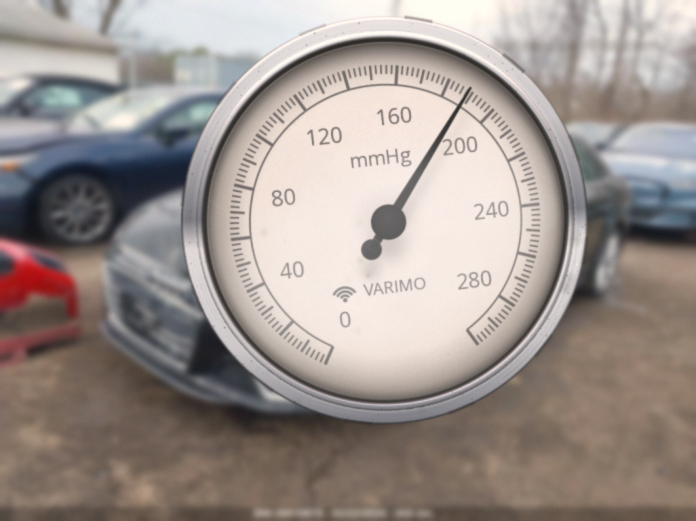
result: 188 mmHg
